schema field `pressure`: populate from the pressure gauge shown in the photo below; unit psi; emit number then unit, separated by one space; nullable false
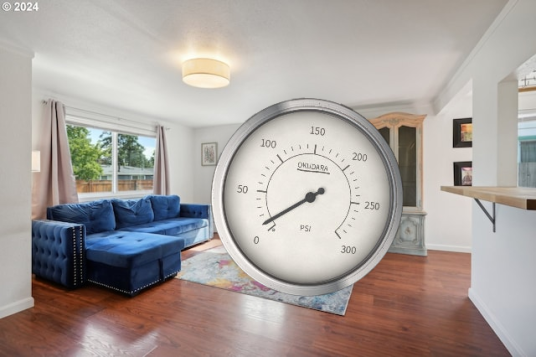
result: 10 psi
